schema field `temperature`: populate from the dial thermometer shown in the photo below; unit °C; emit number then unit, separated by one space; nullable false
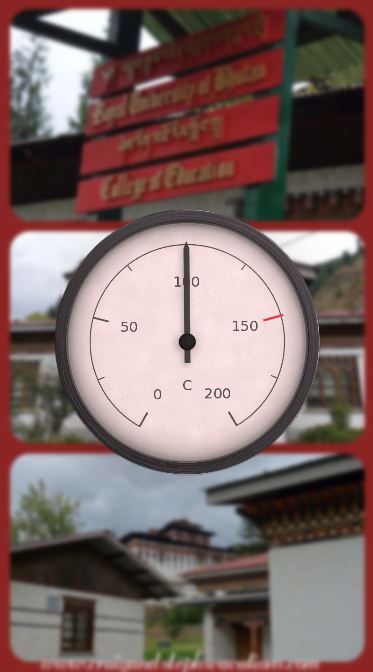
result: 100 °C
